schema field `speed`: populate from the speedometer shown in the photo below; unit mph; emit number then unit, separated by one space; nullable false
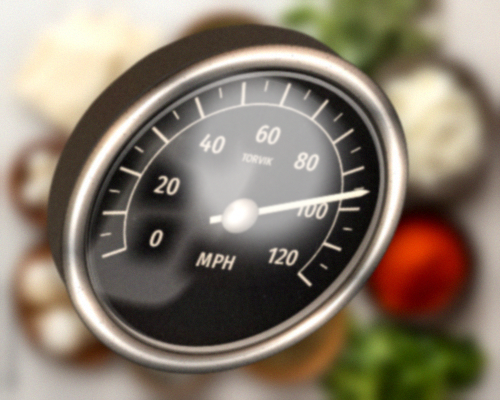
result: 95 mph
